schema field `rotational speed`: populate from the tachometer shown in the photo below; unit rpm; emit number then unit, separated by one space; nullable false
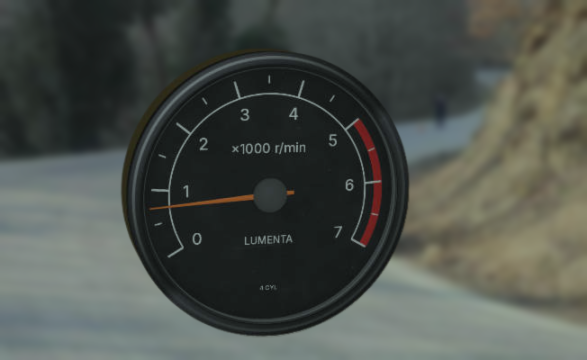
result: 750 rpm
